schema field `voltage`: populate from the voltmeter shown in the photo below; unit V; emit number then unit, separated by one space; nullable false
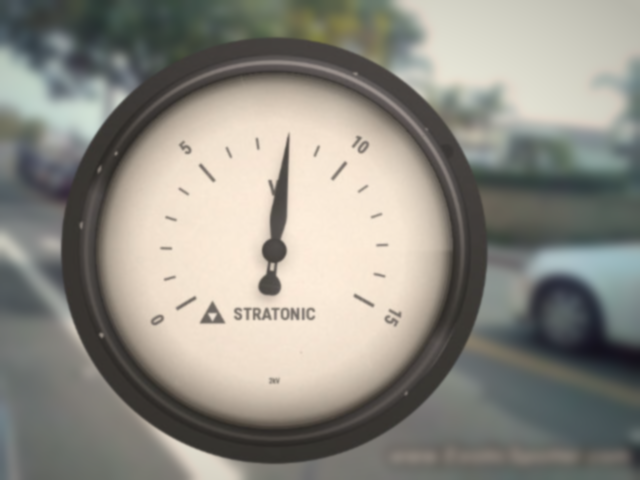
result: 8 V
